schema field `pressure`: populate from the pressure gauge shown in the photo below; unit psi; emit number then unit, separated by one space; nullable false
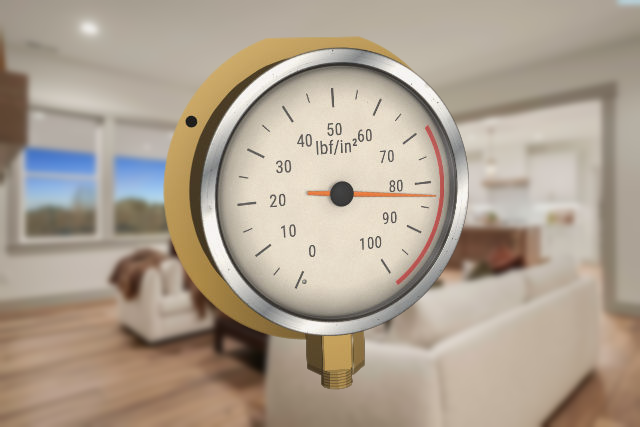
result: 82.5 psi
